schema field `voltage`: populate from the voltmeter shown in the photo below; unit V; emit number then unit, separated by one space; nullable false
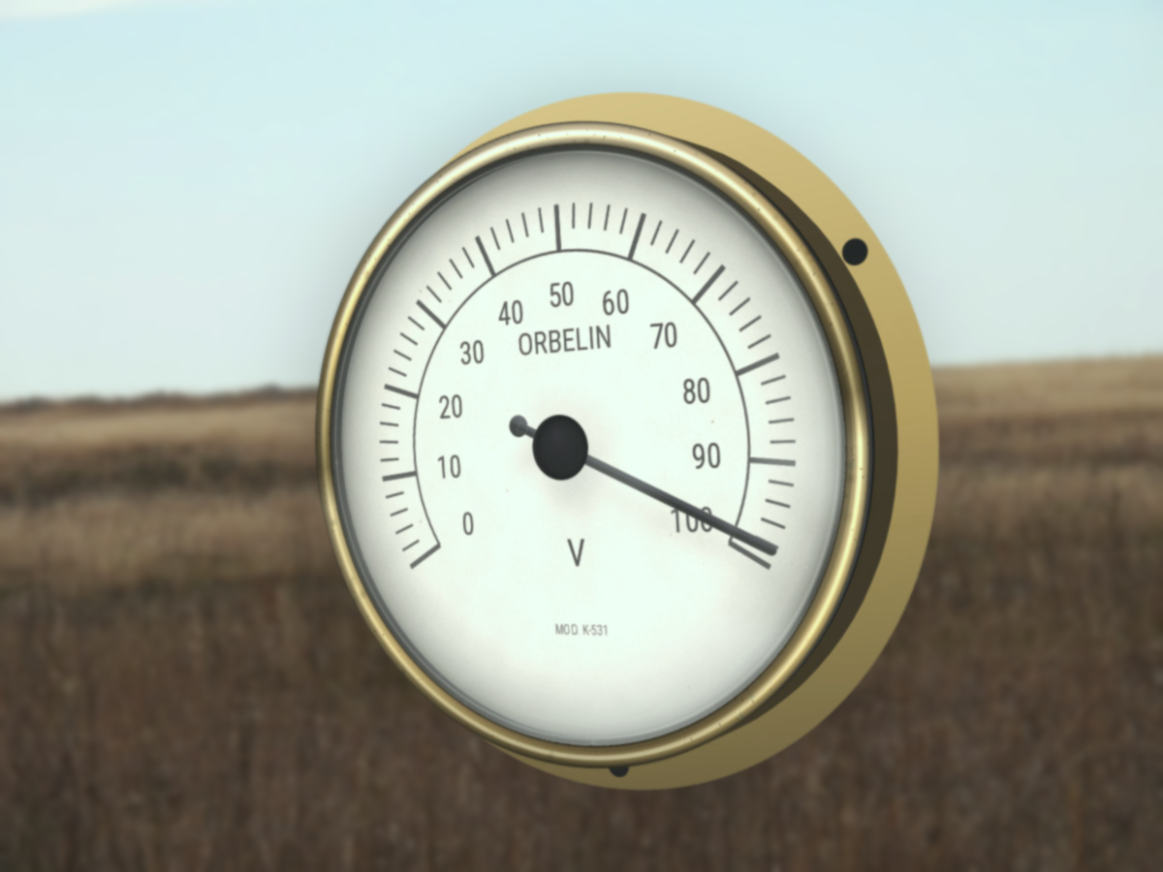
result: 98 V
